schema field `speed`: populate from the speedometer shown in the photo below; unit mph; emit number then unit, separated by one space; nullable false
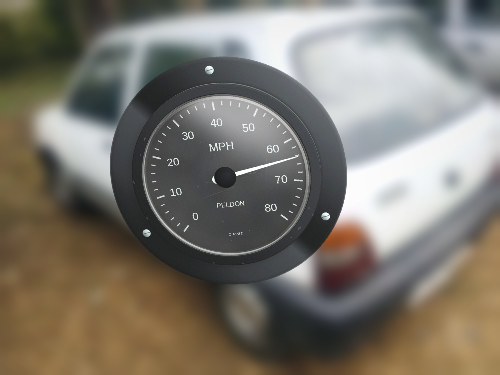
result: 64 mph
